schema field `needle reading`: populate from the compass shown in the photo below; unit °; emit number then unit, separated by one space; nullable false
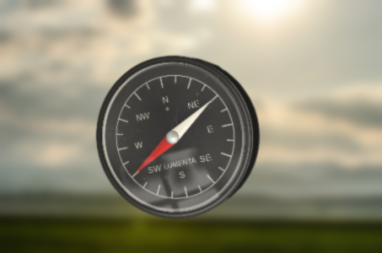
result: 240 °
